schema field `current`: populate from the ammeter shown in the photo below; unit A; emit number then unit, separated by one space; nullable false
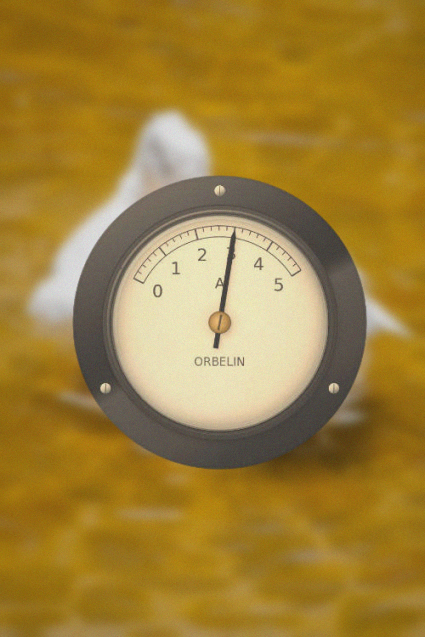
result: 3 A
